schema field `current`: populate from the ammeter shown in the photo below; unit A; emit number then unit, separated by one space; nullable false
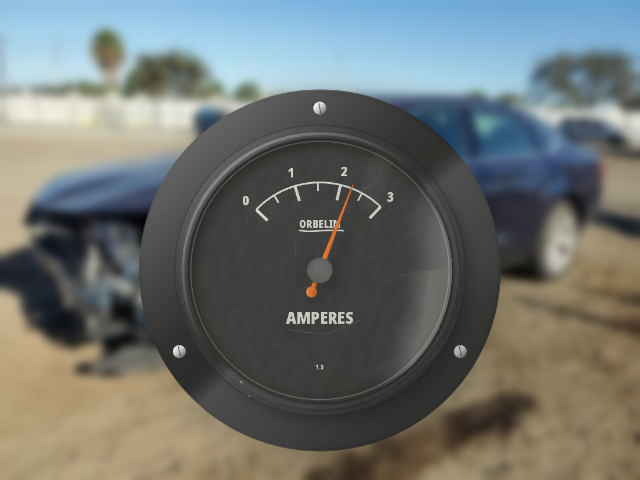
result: 2.25 A
